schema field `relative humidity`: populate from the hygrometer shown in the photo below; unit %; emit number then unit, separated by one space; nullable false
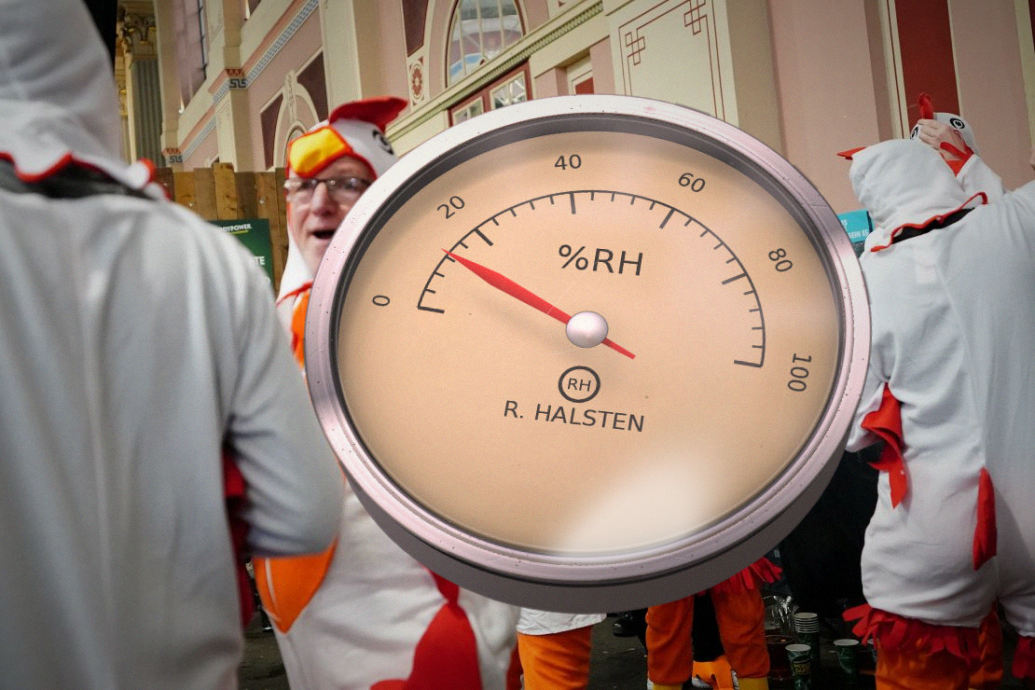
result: 12 %
